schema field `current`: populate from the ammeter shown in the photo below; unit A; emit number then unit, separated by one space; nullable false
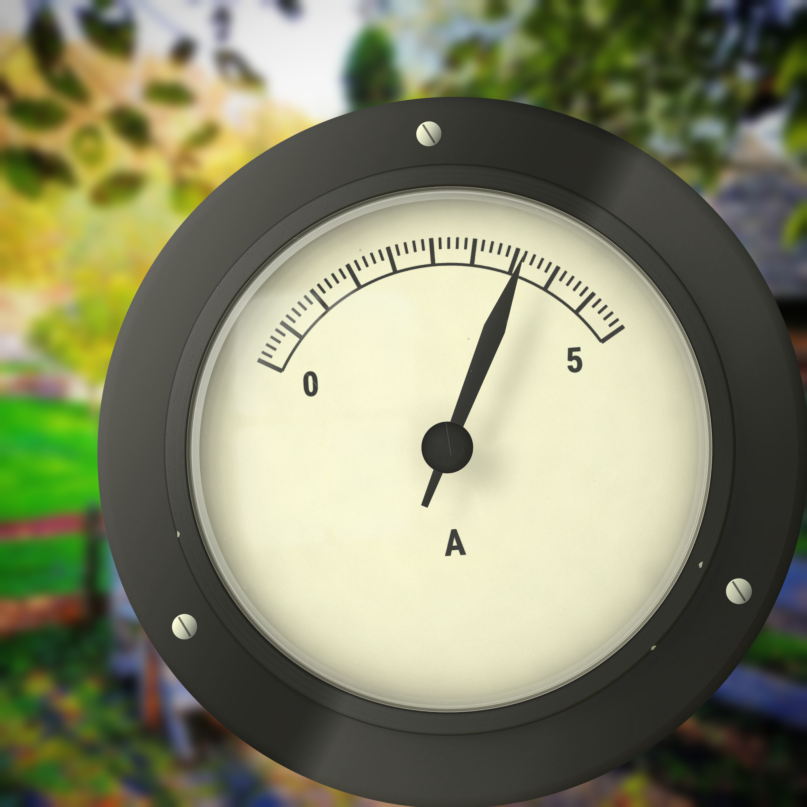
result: 3.6 A
